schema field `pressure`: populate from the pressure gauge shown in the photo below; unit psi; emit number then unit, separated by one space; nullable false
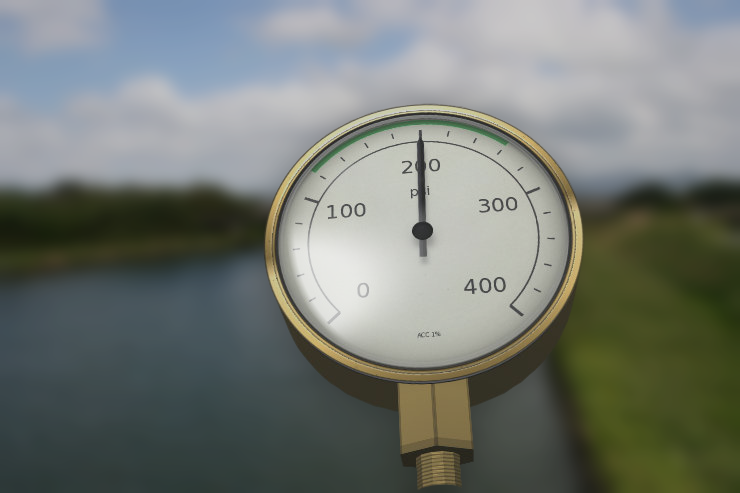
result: 200 psi
